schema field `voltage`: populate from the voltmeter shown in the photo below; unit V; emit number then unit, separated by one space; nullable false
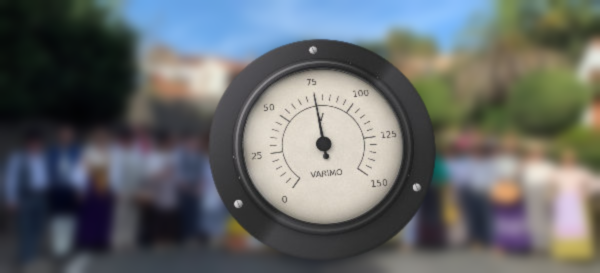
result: 75 V
